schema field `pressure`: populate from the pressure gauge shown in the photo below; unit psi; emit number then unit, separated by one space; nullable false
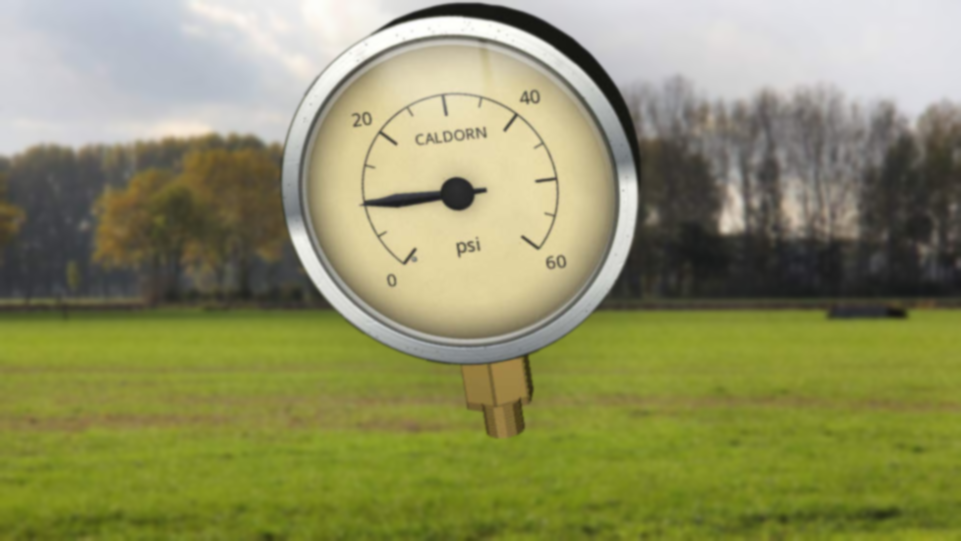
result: 10 psi
